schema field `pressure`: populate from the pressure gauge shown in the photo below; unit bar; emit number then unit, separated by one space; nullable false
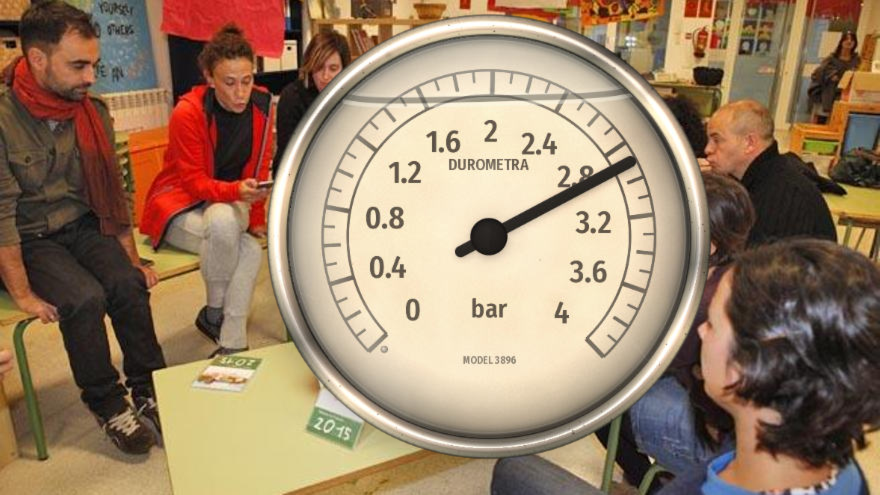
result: 2.9 bar
